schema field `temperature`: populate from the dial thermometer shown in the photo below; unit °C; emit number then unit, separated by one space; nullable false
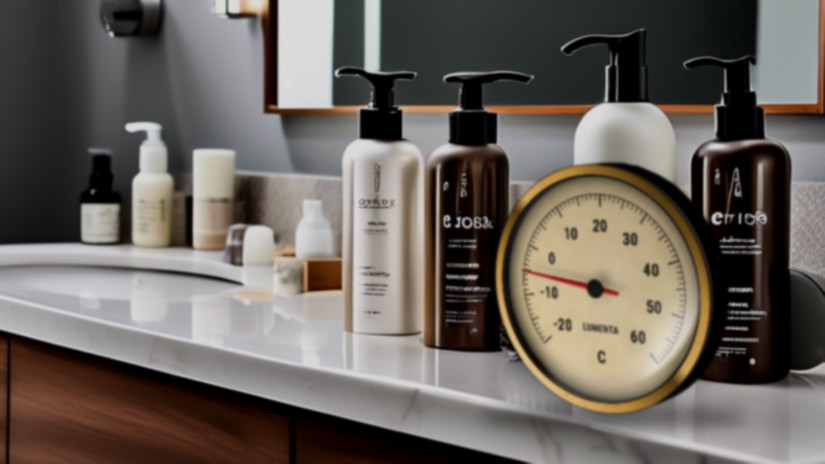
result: -5 °C
